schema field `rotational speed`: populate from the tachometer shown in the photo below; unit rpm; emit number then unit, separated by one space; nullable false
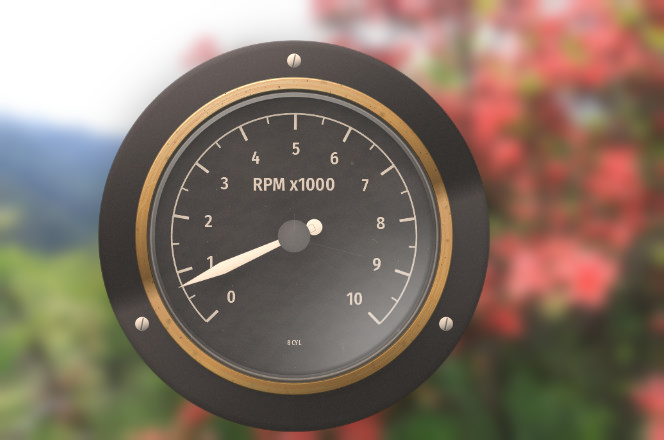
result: 750 rpm
